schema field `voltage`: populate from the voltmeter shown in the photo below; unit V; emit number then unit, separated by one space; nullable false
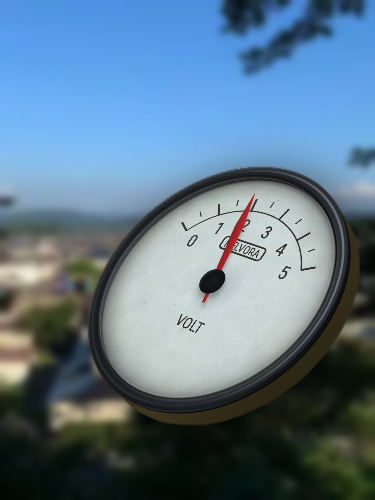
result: 2 V
